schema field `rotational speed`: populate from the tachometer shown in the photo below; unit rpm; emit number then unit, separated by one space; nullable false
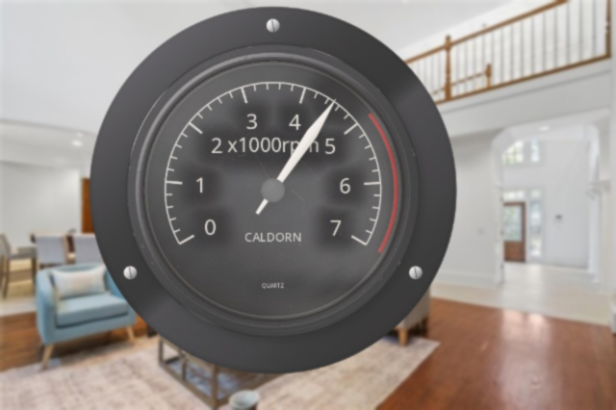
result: 4500 rpm
